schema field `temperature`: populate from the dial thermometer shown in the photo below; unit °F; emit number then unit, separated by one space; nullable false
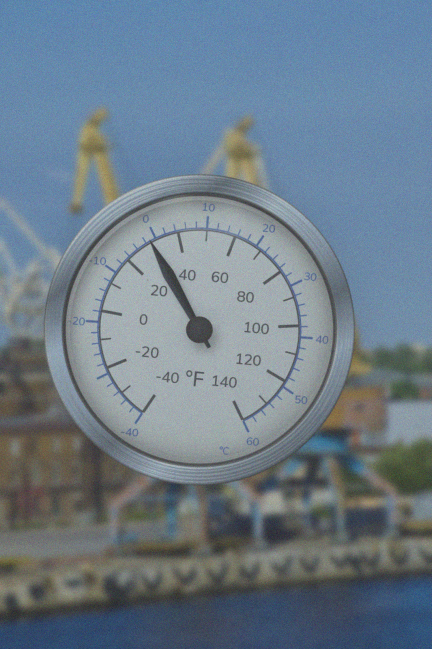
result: 30 °F
